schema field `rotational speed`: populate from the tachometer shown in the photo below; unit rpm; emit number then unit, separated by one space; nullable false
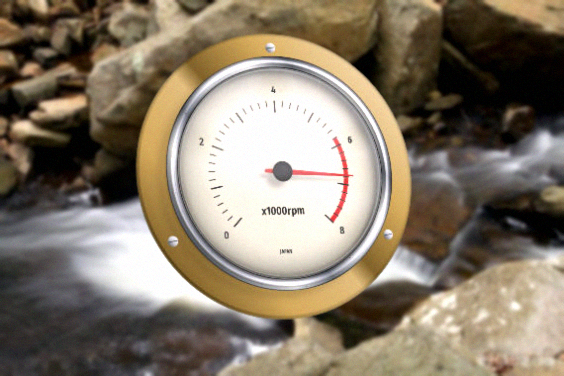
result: 6800 rpm
